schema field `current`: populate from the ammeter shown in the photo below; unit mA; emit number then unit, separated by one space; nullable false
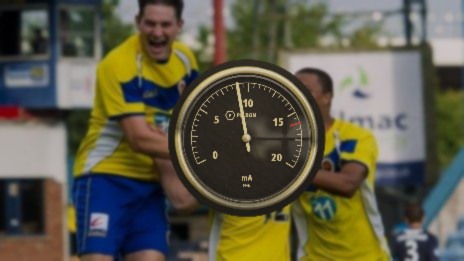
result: 9 mA
